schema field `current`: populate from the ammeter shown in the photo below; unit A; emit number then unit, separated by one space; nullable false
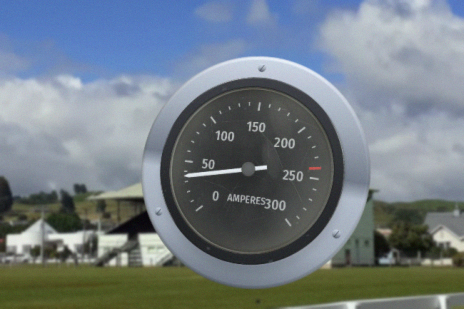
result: 35 A
